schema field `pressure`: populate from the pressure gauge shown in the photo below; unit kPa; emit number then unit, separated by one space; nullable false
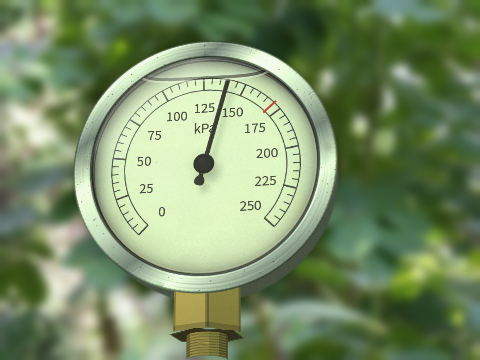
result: 140 kPa
